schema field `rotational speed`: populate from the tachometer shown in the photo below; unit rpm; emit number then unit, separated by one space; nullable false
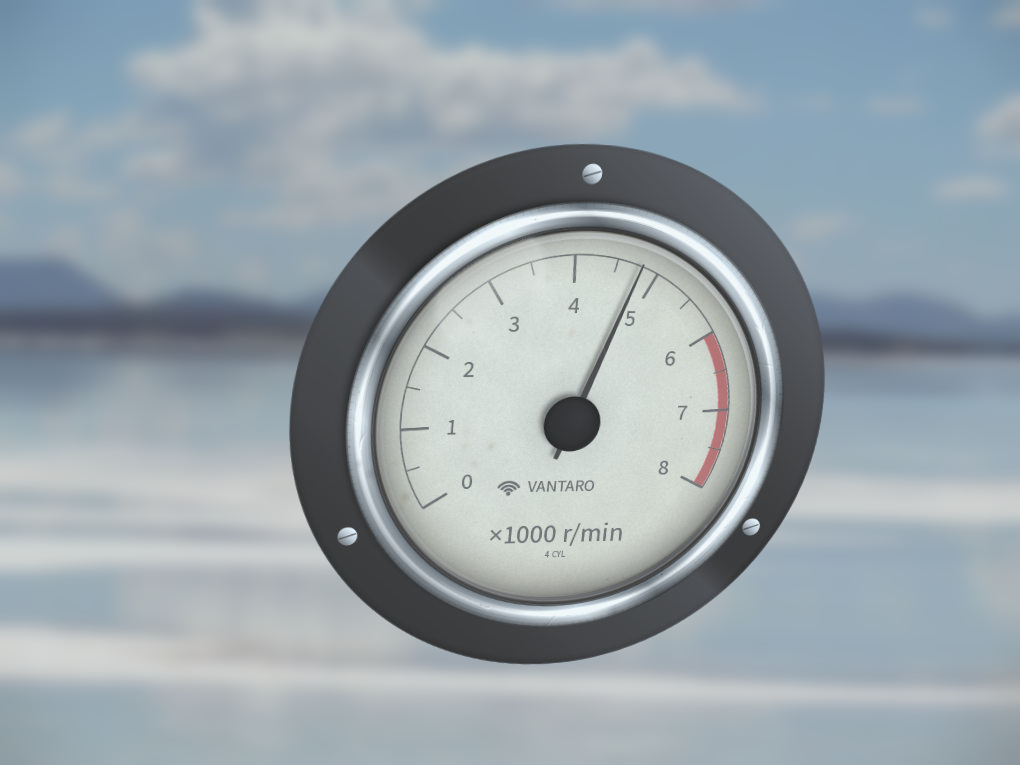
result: 4750 rpm
